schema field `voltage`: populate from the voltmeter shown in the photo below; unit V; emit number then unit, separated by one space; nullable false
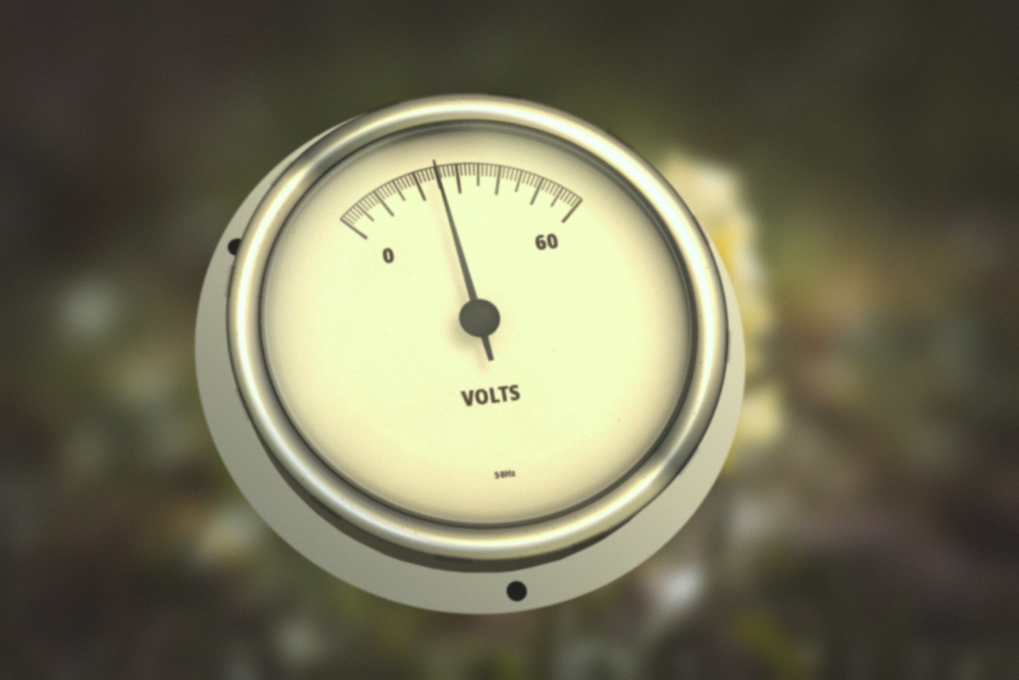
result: 25 V
